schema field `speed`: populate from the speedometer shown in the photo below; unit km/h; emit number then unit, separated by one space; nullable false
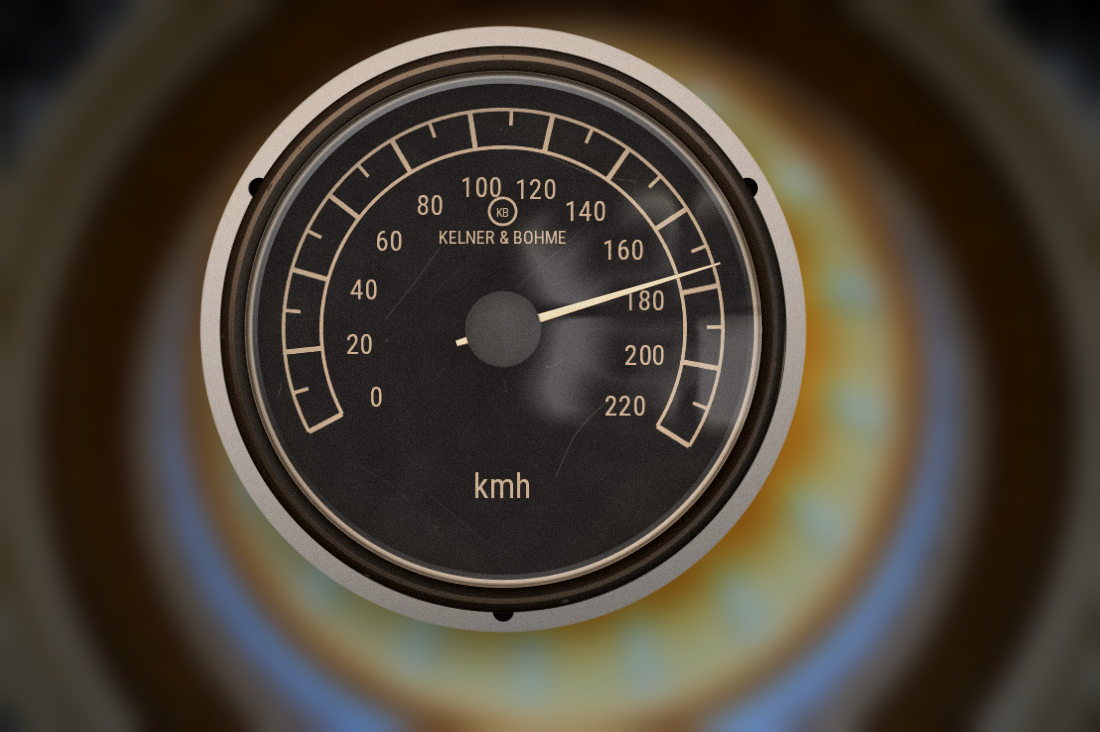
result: 175 km/h
